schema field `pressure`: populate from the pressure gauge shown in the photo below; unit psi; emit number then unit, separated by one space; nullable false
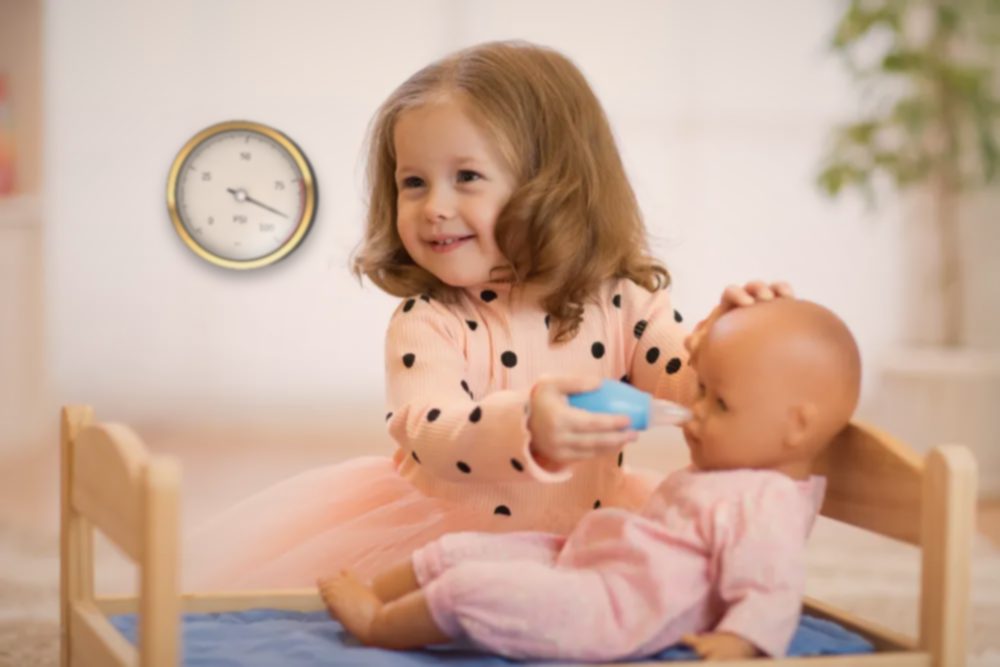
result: 90 psi
